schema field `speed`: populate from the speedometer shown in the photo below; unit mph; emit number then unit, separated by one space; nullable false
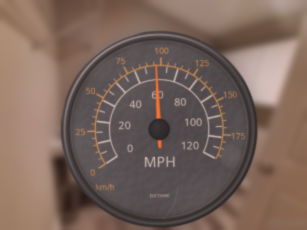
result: 60 mph
